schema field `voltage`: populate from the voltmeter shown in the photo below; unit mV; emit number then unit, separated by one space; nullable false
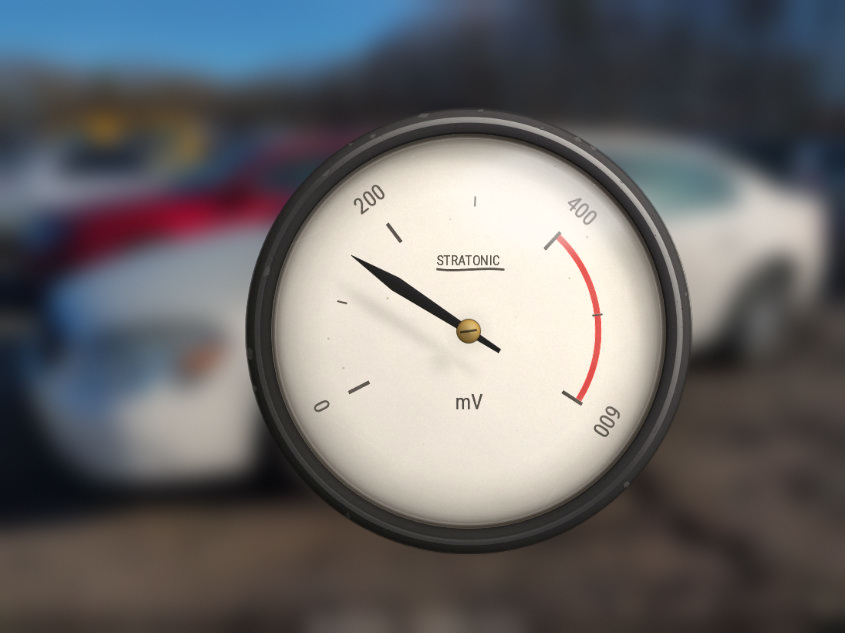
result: 150 mV
